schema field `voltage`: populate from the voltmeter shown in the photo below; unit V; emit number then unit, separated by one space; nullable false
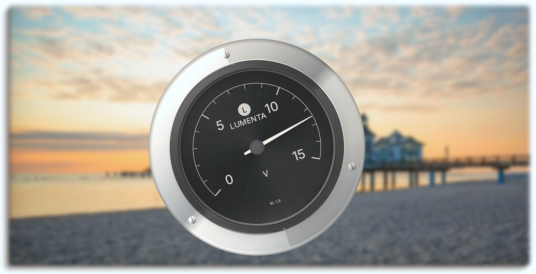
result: 12.5 V
